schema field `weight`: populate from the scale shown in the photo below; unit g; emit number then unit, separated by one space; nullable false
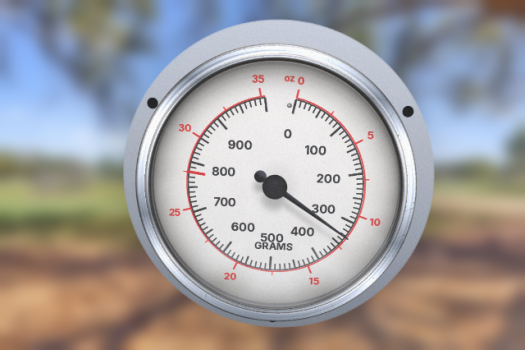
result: 330 g
